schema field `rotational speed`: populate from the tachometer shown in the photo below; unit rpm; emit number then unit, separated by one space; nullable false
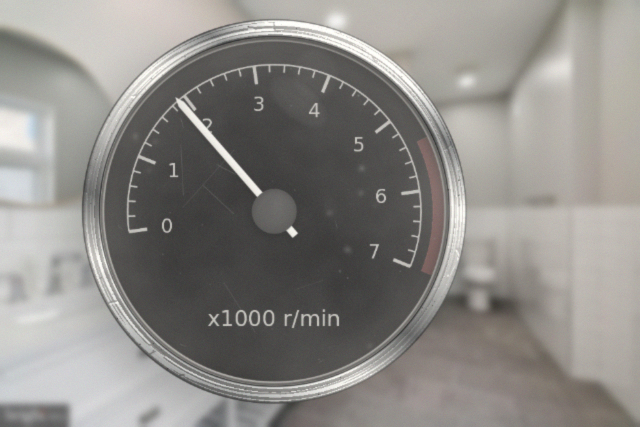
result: 1900 rpm
